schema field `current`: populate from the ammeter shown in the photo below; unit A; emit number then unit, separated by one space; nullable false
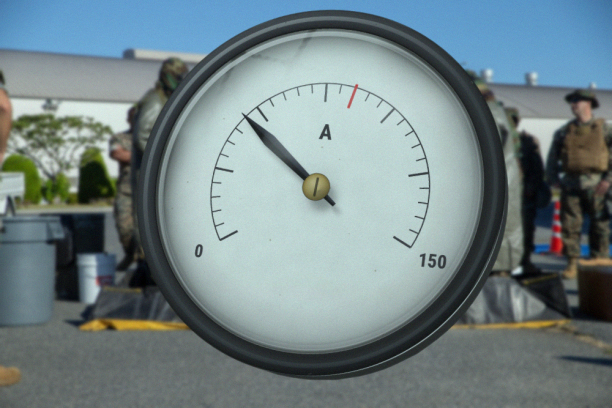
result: 45 A
